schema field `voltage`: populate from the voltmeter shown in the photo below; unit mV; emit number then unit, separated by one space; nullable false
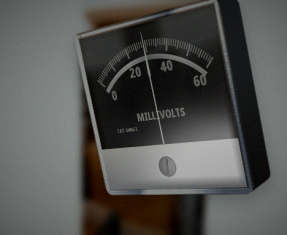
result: 30 mV
